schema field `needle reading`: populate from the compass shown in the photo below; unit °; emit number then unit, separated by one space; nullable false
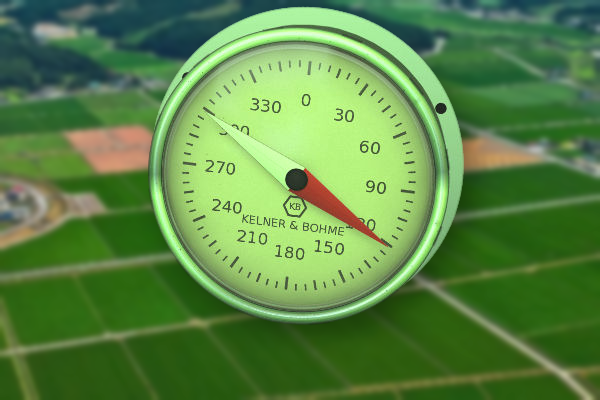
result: 120 °
